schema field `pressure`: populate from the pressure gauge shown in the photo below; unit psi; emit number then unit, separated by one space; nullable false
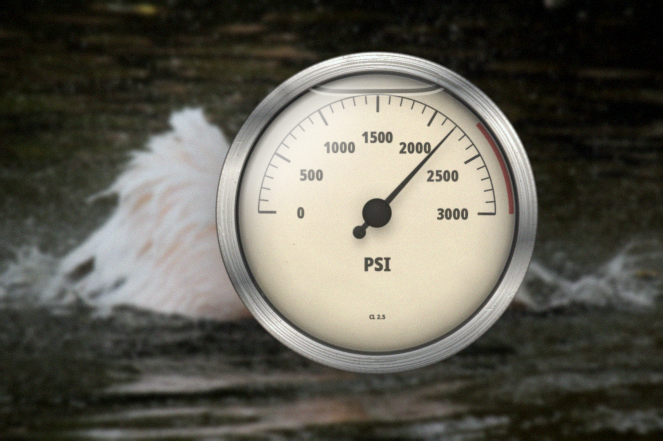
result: 2200 psi
